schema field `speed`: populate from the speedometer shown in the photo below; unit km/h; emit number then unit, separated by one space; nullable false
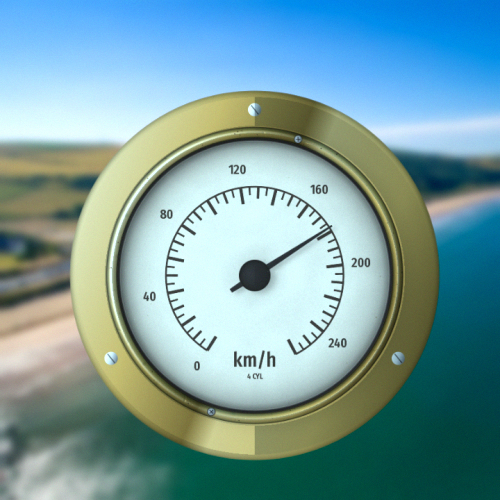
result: 177.5 km/h
